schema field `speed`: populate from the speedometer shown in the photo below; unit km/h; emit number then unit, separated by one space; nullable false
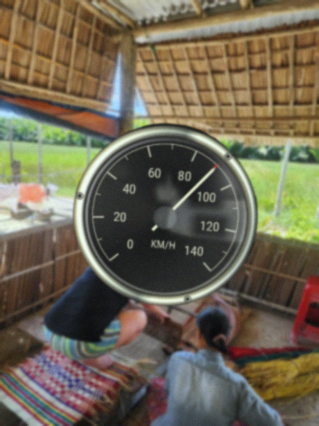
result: 90 km/h
